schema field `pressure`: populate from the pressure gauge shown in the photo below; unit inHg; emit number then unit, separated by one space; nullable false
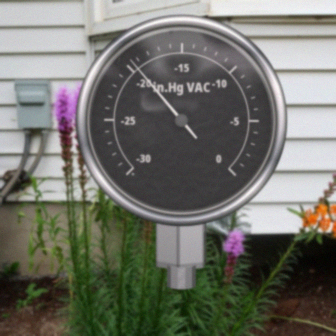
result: -19.5 inHg
